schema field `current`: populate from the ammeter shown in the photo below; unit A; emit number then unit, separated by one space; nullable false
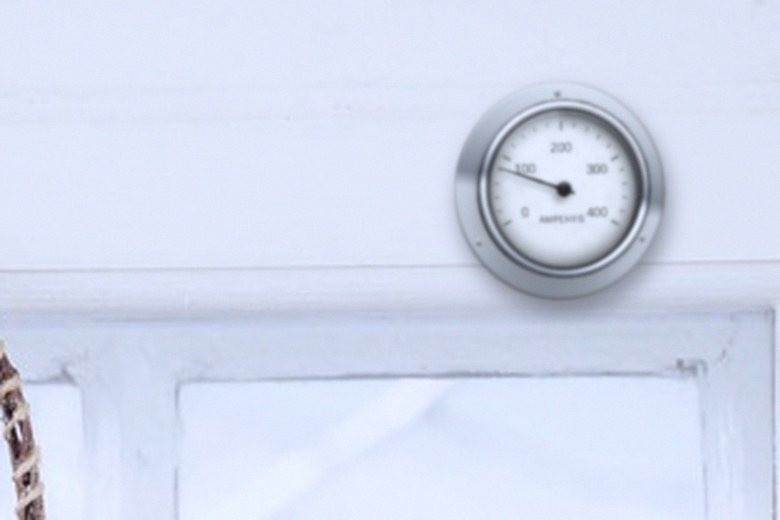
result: 80 A
